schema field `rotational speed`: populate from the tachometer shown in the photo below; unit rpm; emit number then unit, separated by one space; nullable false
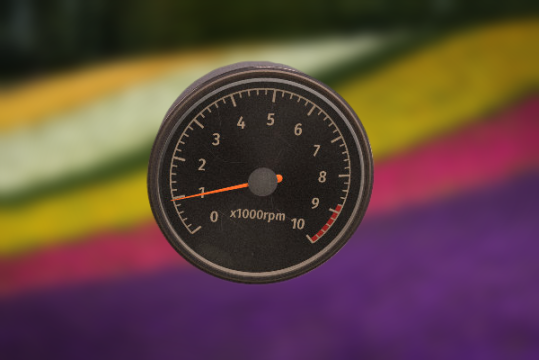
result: 1000 rpm
